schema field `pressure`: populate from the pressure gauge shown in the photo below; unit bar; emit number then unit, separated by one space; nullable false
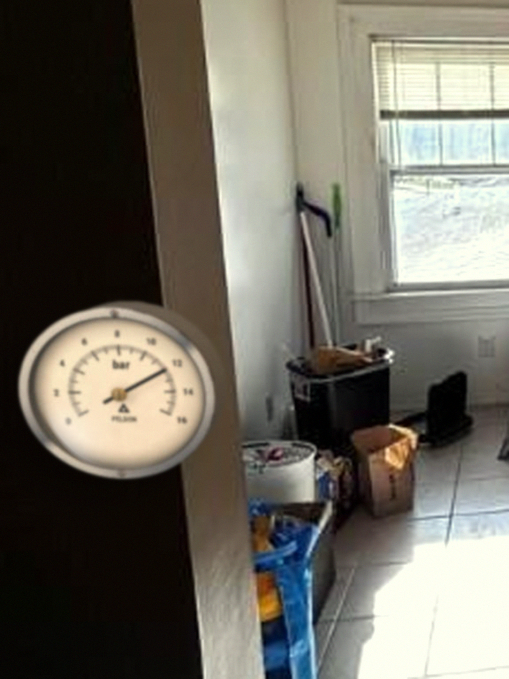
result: 12 bar
